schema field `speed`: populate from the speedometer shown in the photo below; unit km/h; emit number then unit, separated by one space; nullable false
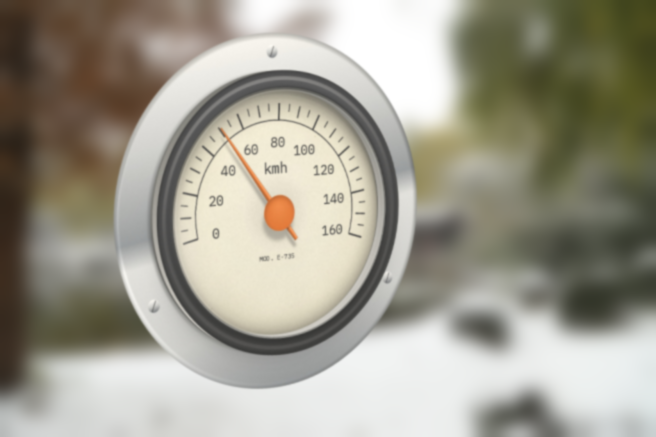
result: 50 km/h
